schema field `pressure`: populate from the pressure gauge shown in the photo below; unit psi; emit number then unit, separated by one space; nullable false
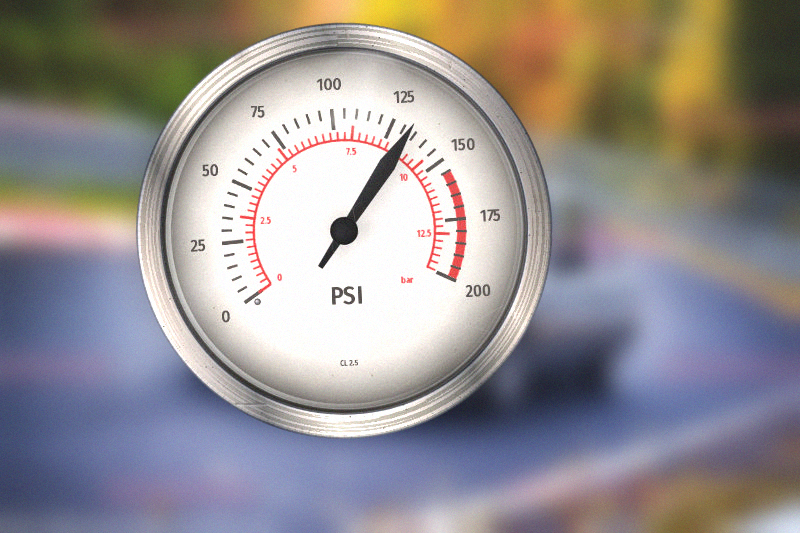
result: 132.5 psi
